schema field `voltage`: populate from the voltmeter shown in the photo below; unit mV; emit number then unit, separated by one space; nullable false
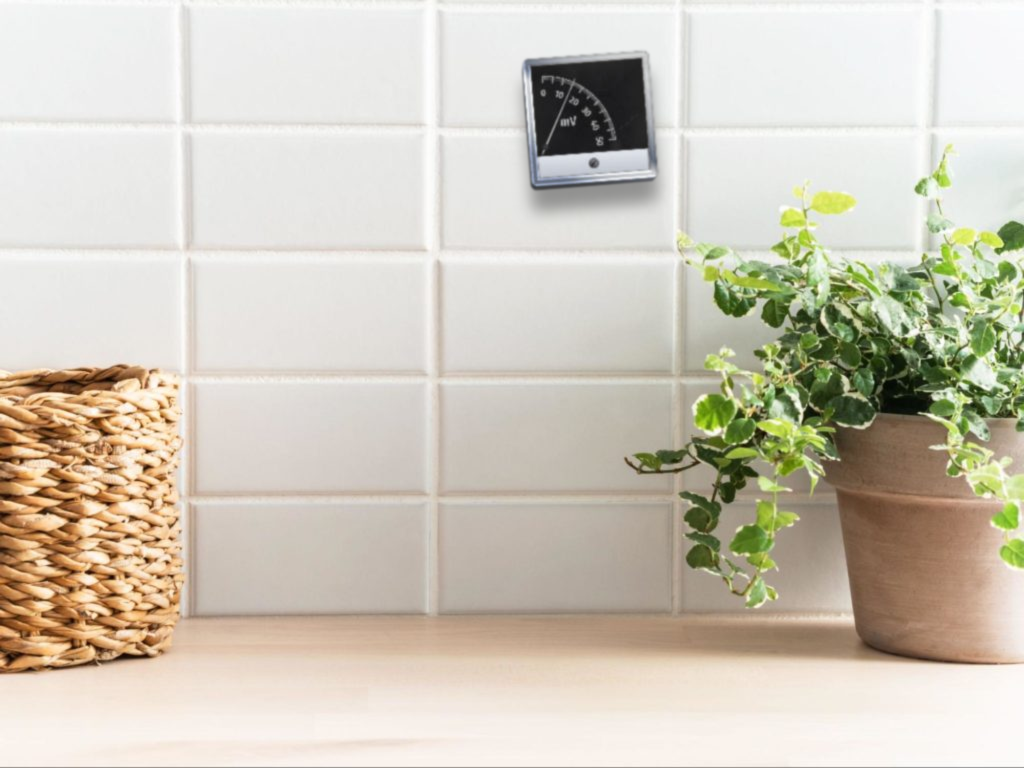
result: 15 mV
